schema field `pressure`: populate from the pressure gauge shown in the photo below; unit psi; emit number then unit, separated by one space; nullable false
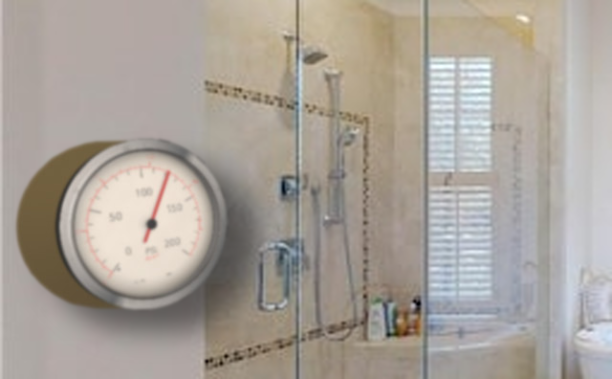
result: 120 psi
